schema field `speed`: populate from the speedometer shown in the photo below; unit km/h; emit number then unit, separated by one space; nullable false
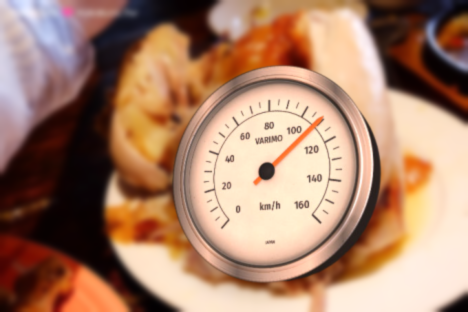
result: 110 km/h
